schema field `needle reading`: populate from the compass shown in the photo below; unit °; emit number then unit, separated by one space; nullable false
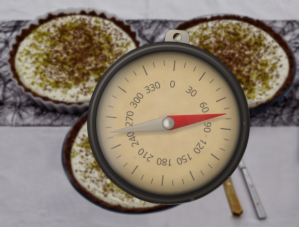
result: 75 °
